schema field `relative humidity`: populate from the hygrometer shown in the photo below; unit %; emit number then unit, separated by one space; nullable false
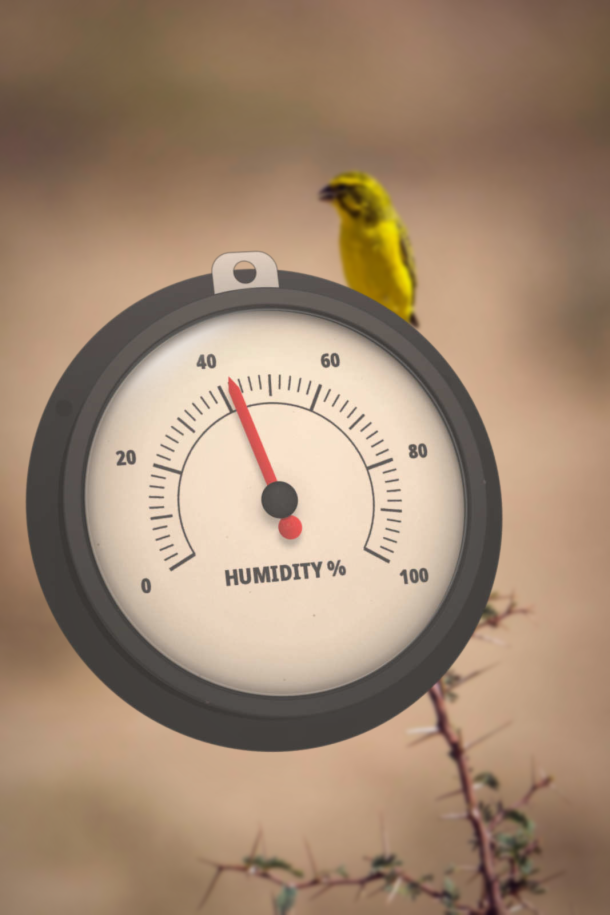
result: 42 %
